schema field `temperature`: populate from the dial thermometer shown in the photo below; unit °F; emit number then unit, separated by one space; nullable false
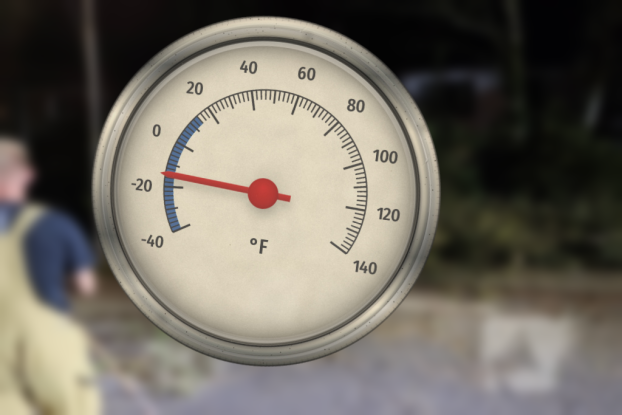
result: -14 °F
